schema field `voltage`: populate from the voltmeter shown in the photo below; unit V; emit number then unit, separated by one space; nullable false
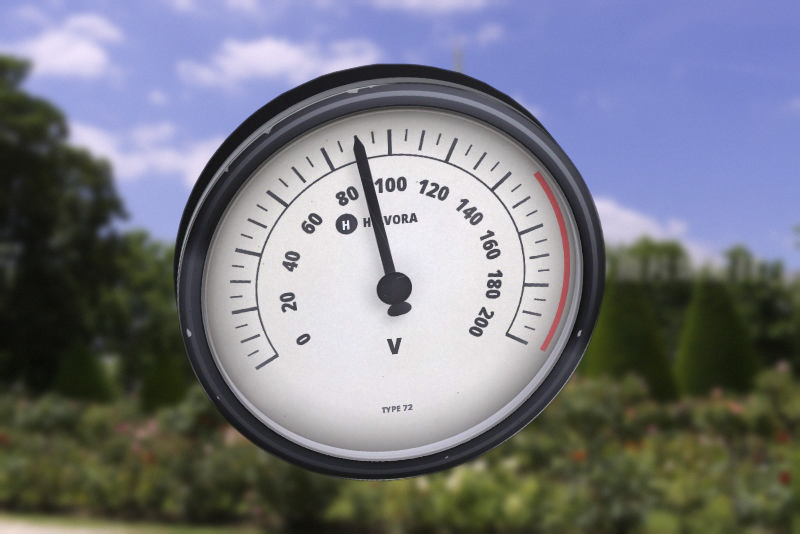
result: 90 V
